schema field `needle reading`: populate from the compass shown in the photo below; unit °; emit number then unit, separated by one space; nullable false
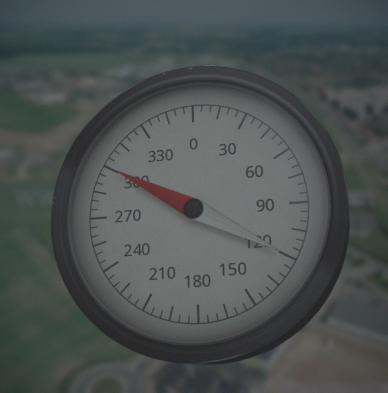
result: 300 °
